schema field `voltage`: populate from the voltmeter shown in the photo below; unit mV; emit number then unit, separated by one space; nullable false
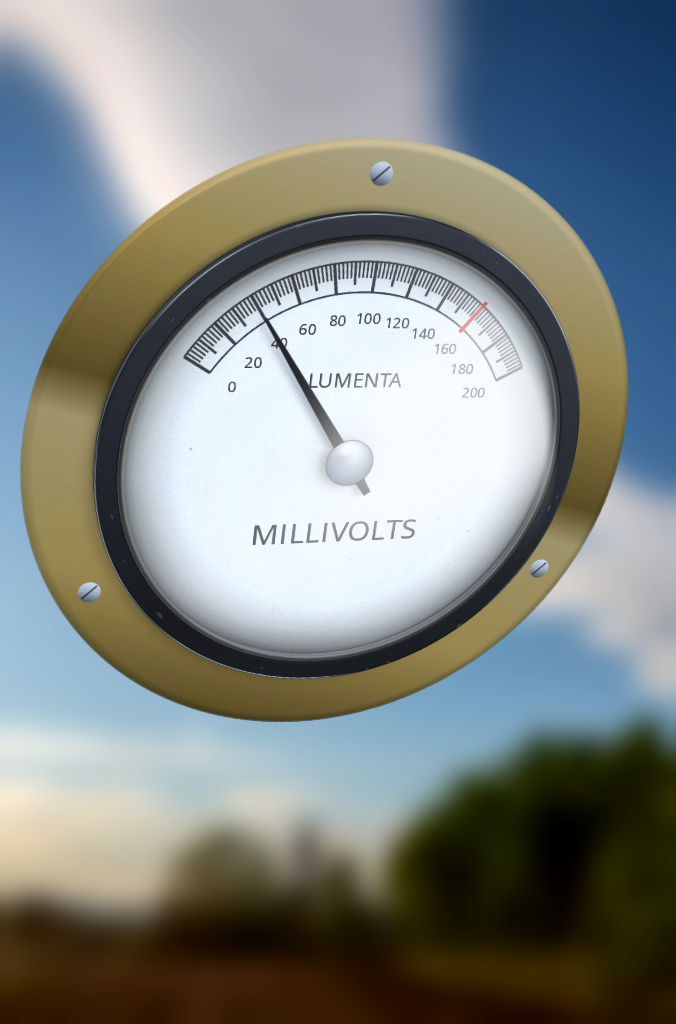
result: 40 mV
